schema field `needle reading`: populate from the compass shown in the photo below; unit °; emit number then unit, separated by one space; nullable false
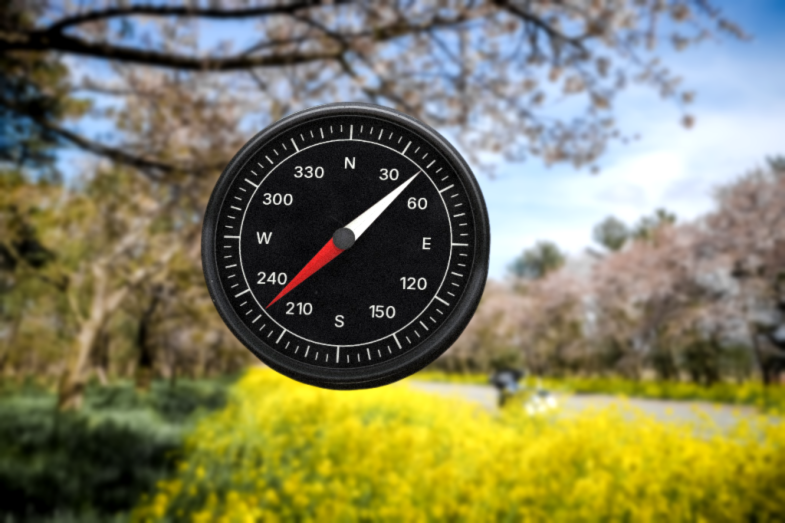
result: 225 °
